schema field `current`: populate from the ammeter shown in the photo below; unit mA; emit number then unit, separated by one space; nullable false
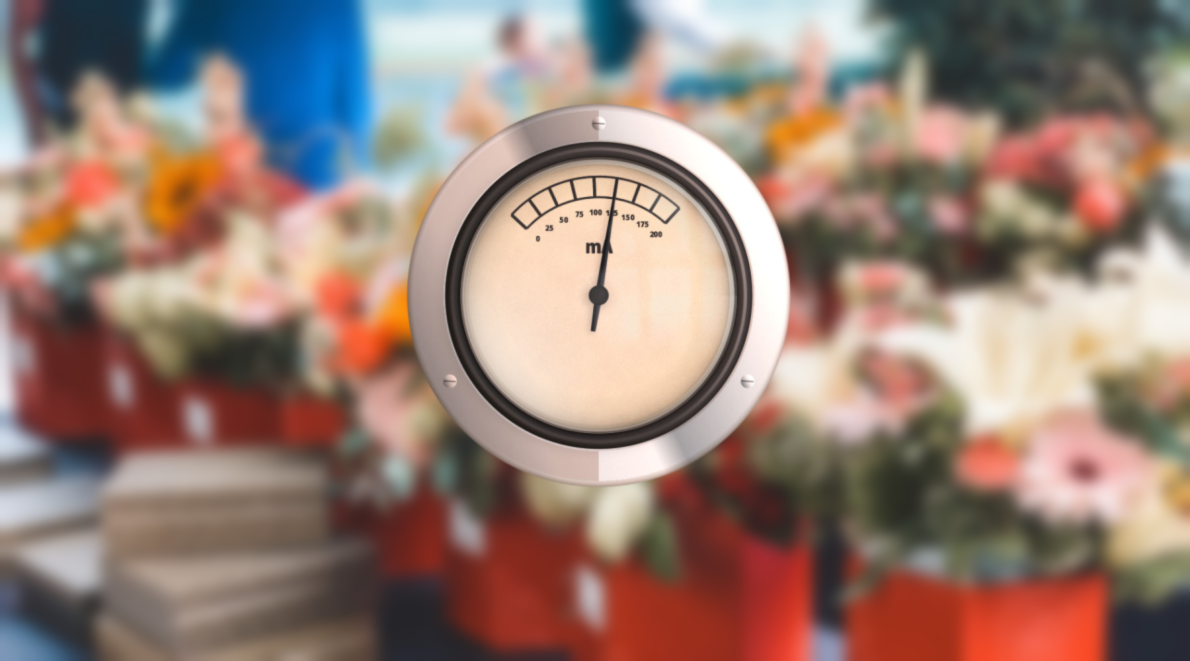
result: 125 mA
